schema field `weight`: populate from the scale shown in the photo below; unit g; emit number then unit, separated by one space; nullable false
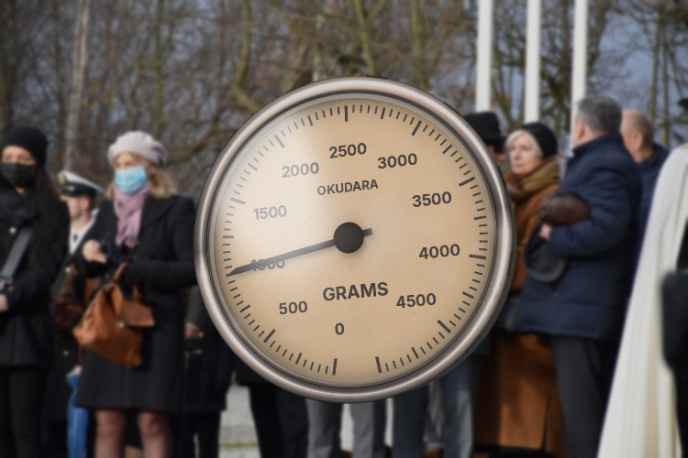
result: 1000 g
